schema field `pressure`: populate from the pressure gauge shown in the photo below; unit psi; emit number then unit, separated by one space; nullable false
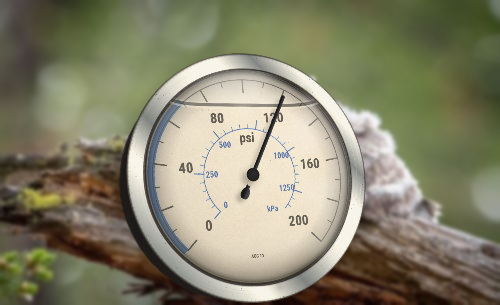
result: 120 psi
